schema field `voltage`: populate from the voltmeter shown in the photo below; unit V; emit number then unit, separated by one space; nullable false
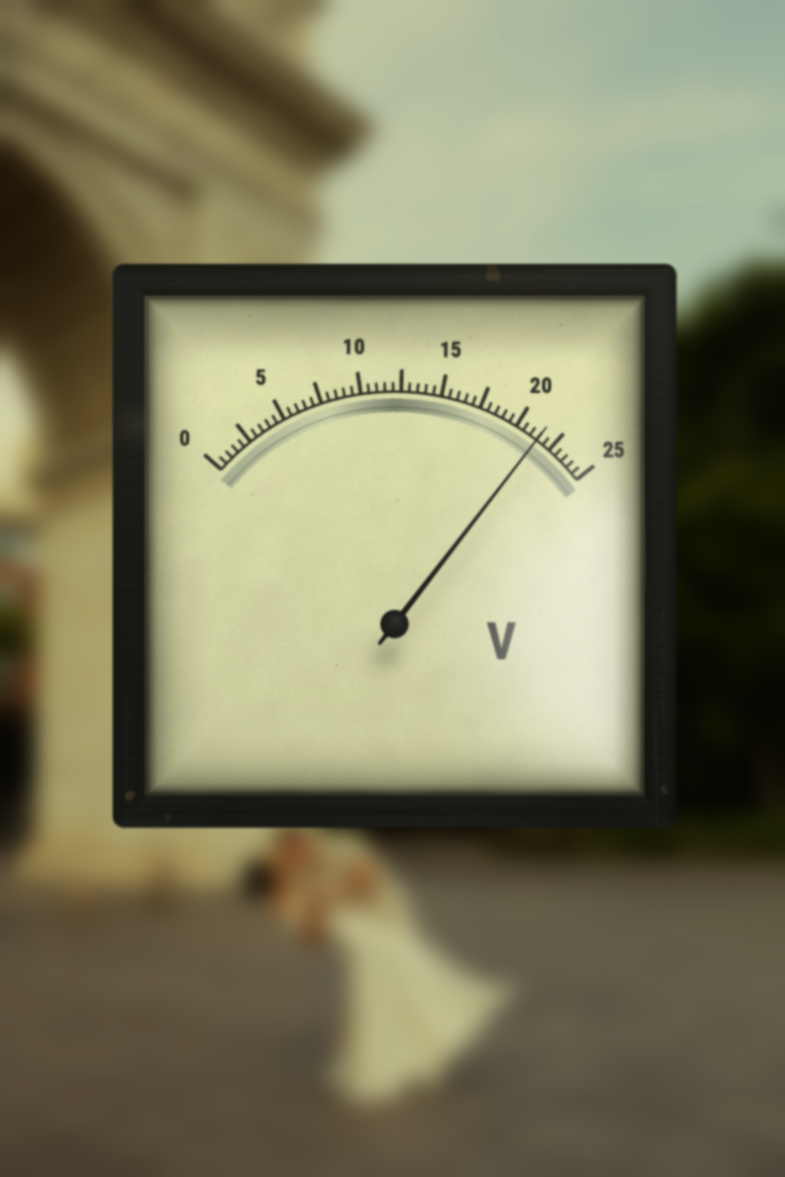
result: 21.5 V
